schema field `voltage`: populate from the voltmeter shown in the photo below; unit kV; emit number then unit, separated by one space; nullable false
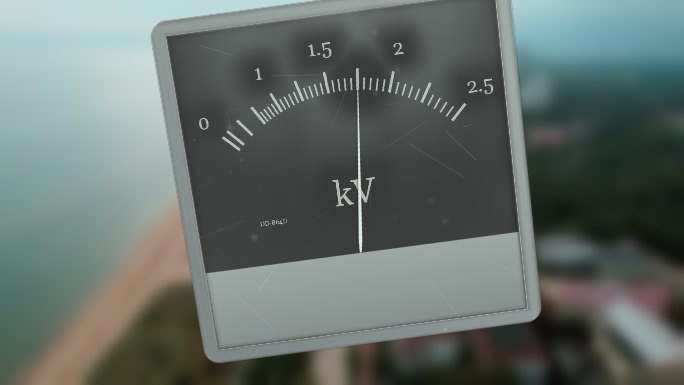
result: 1.75 kV
